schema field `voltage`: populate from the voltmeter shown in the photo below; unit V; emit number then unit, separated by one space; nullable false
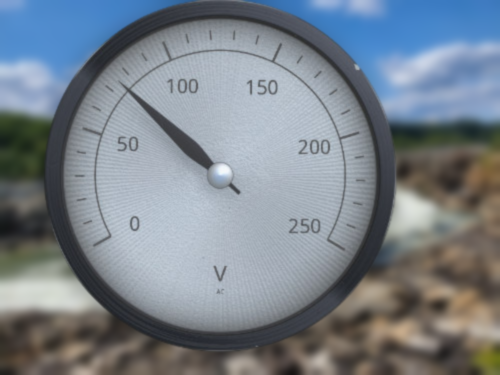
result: 75 V
